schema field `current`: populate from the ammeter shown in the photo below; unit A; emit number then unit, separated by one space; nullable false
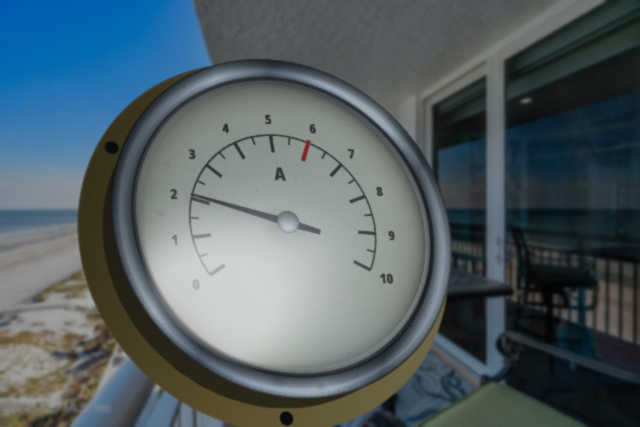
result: 2 A
